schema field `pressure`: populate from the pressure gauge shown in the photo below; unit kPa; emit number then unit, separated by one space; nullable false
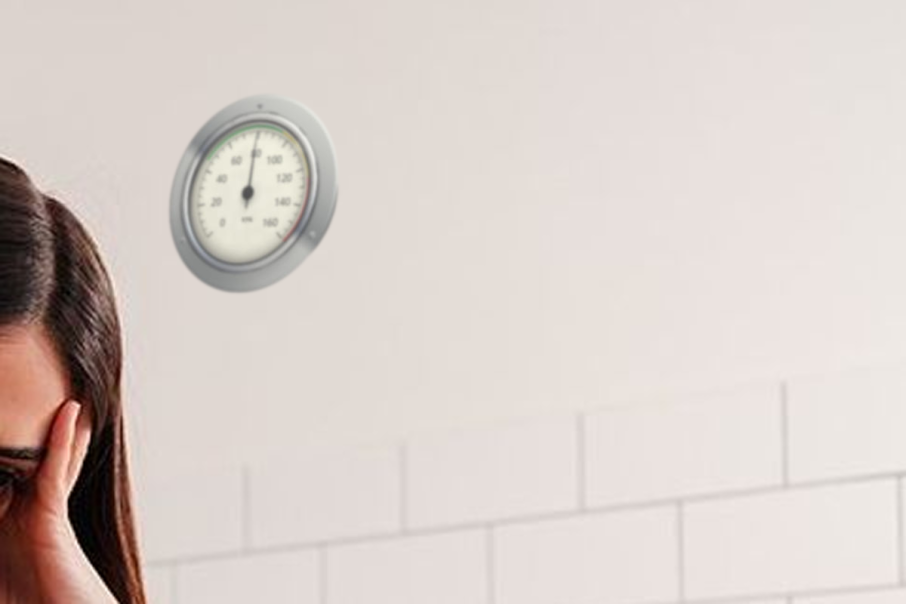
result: 80 kPa
